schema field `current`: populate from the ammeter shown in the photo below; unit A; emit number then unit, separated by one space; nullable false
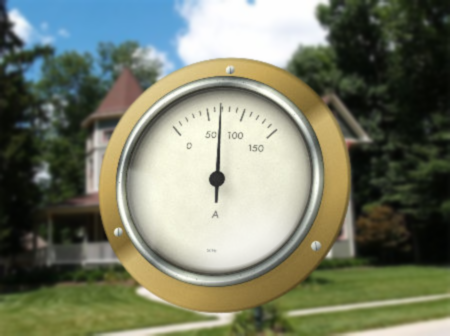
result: 70 A
